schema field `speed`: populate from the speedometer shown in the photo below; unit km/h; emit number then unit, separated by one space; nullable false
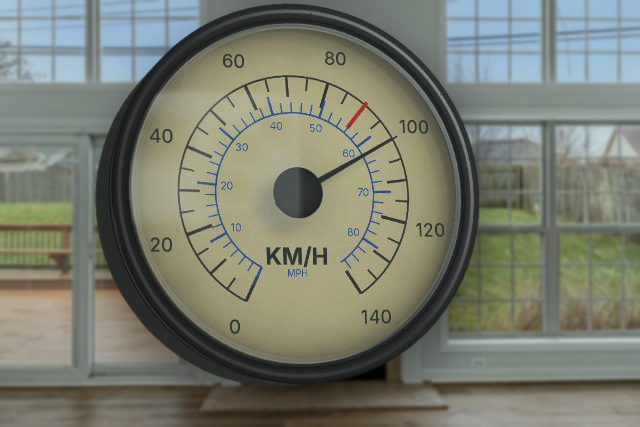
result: 100 km/h
